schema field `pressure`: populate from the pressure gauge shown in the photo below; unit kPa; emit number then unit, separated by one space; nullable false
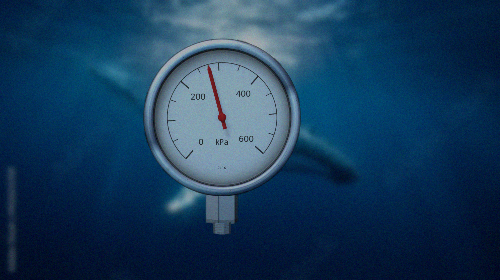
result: 275 kPa
